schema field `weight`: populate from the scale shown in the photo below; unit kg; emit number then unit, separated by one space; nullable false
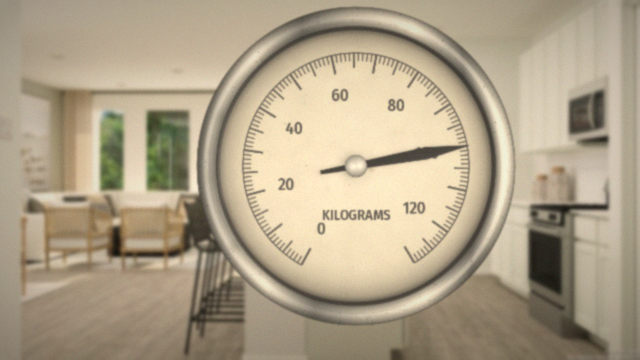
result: 100 kg
